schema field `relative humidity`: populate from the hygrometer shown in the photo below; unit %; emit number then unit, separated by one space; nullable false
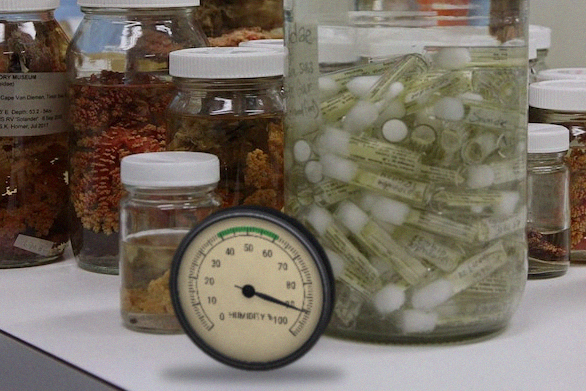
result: 90 %
